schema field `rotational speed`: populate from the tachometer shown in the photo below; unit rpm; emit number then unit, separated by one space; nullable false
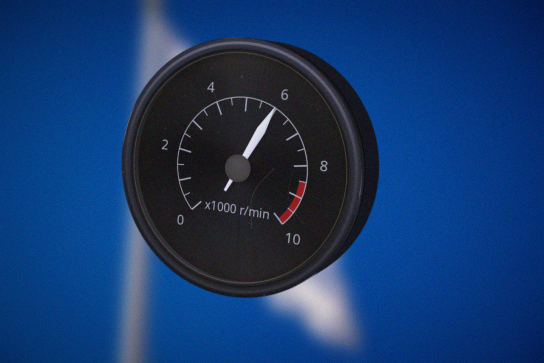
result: 6000 rpm
